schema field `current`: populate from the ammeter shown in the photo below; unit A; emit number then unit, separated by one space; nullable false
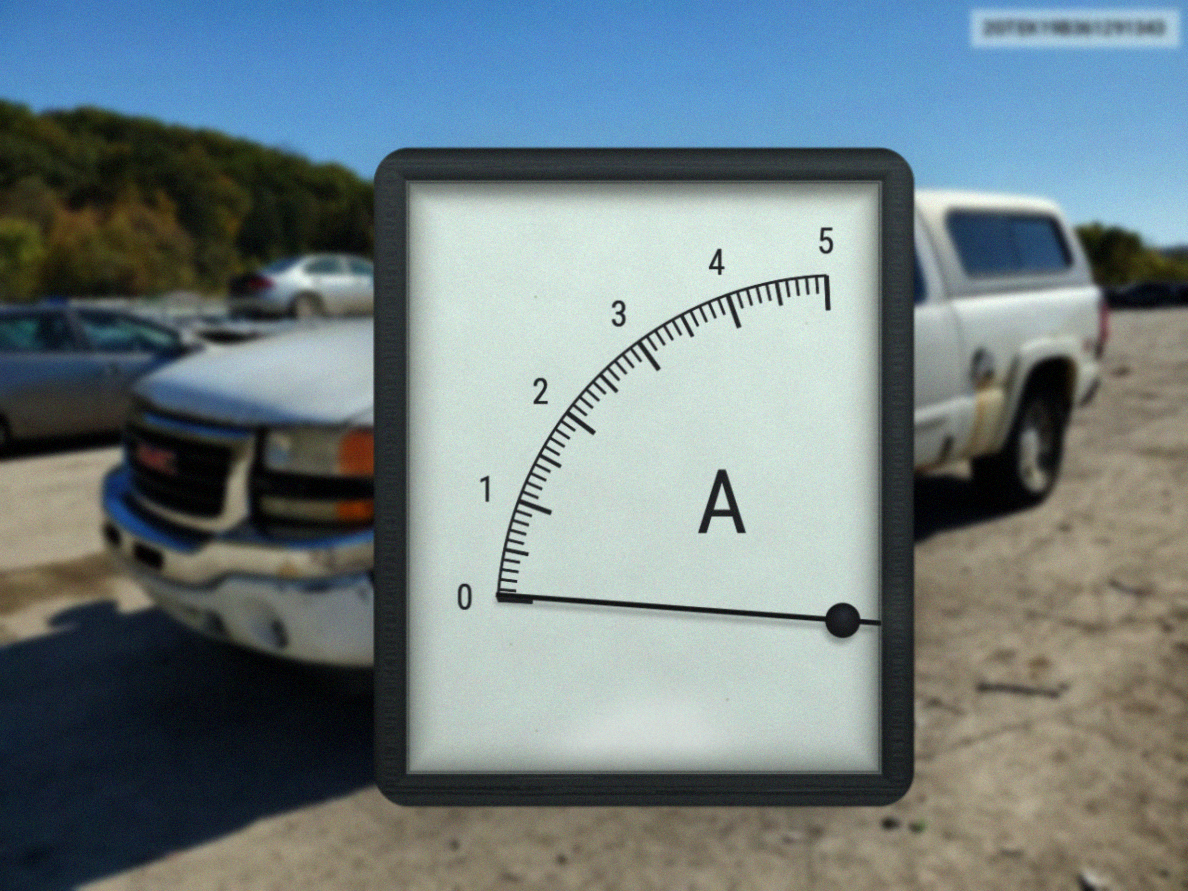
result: 0.05 A
